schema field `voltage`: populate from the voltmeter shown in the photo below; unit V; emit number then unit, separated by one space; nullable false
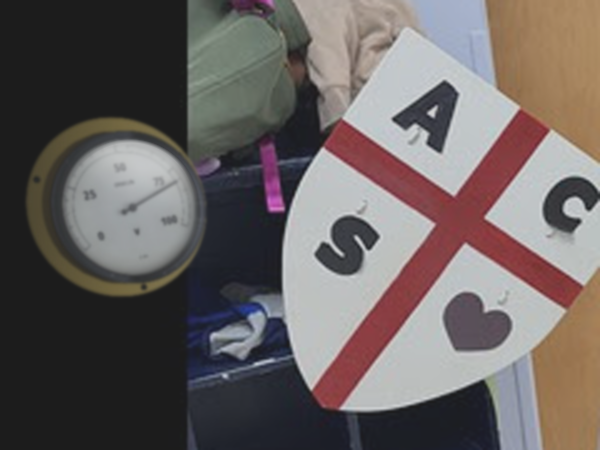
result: 80 V
